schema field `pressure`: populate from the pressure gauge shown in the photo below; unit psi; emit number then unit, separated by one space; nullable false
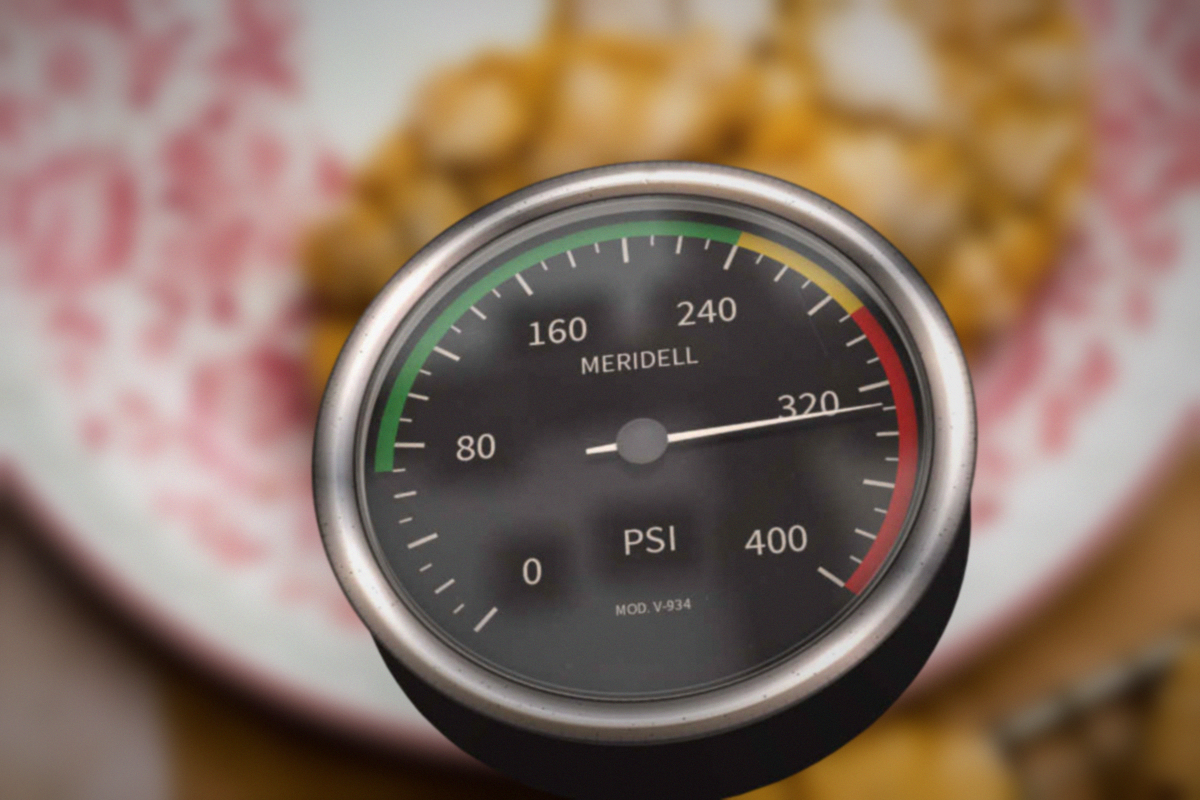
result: 330 psi
